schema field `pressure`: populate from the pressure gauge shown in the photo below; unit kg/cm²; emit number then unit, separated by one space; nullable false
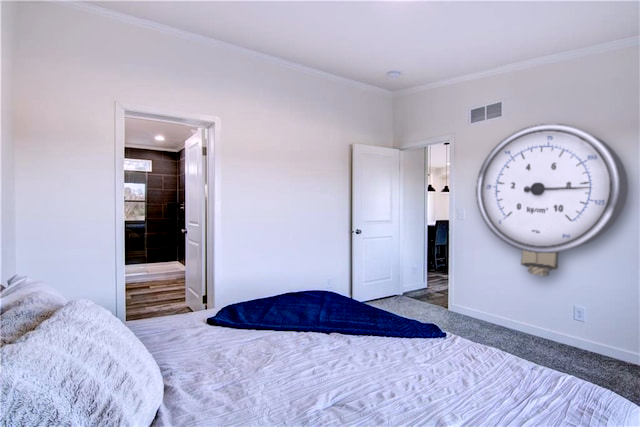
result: 8.25 kg/cm²
